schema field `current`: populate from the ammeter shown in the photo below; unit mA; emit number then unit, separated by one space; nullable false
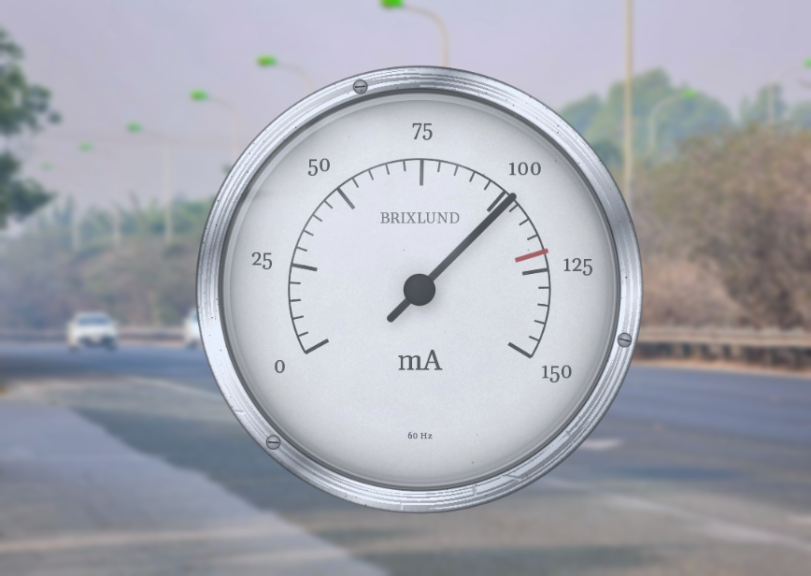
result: 102.5 mA
